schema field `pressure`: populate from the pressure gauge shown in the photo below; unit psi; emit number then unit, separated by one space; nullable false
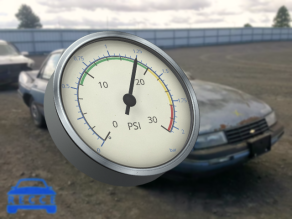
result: 18 psi
